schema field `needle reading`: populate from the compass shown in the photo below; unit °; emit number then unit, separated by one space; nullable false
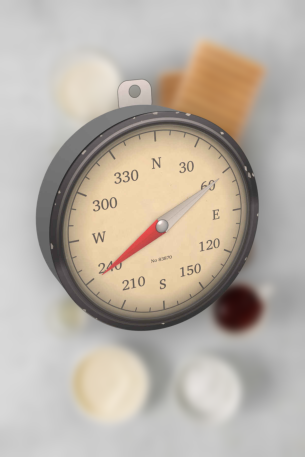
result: 240 °
